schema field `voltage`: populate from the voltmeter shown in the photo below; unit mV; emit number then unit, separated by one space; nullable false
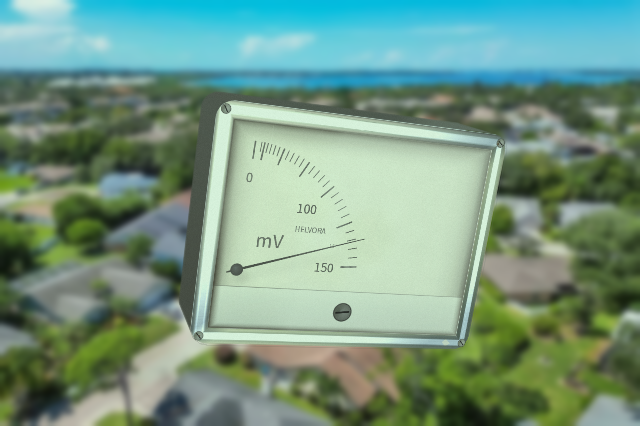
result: 135 mV
